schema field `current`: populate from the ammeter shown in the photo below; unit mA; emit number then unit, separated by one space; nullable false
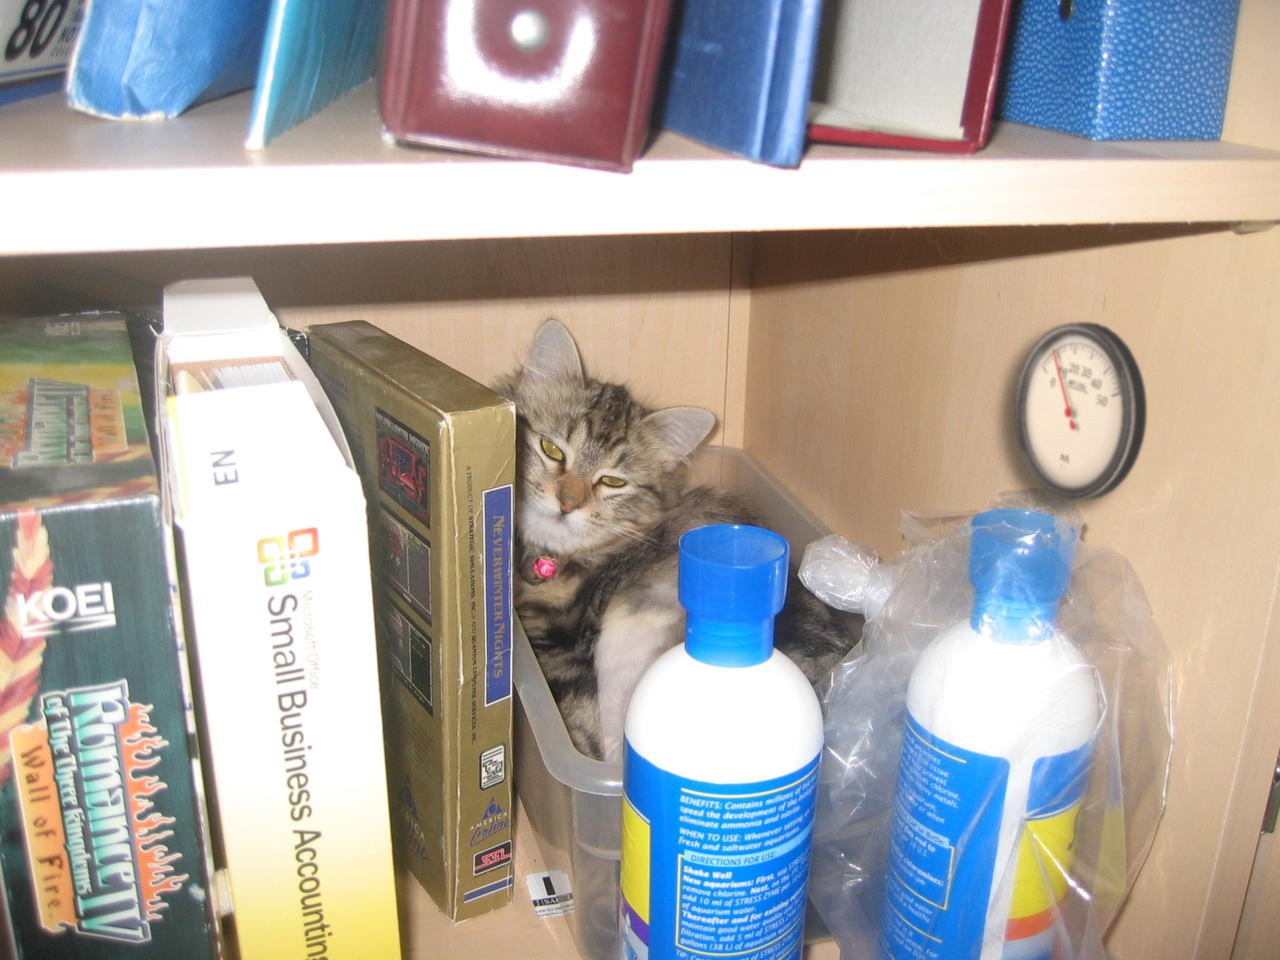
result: 10 mA
